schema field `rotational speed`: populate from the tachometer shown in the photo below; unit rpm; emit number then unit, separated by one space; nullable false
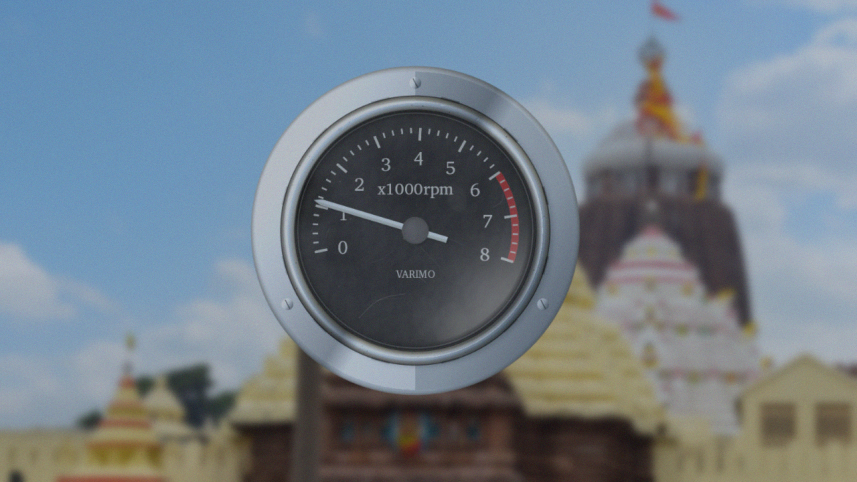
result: 1100 rpm
